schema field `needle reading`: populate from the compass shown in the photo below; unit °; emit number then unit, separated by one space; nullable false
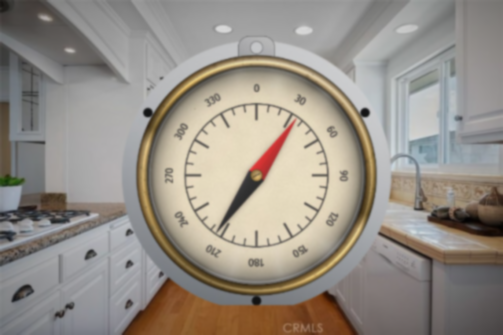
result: 35 °
